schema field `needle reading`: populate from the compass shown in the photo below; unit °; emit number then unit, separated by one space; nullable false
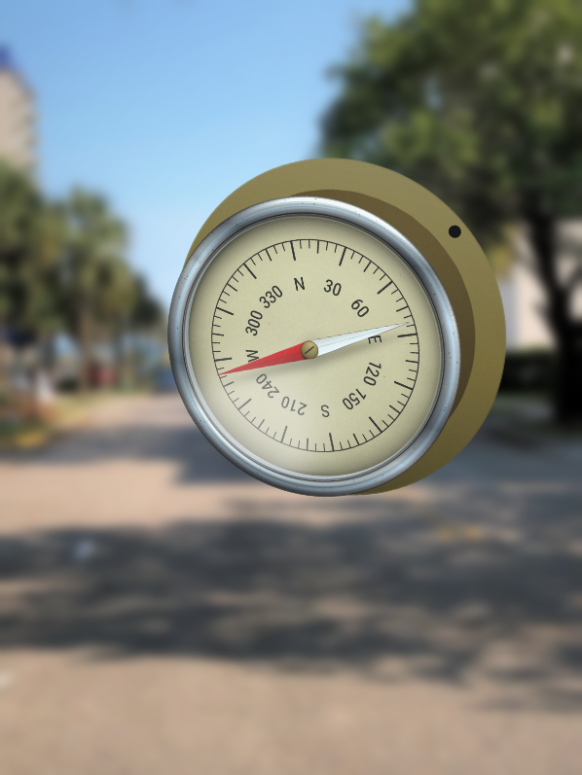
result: 262.5 °
